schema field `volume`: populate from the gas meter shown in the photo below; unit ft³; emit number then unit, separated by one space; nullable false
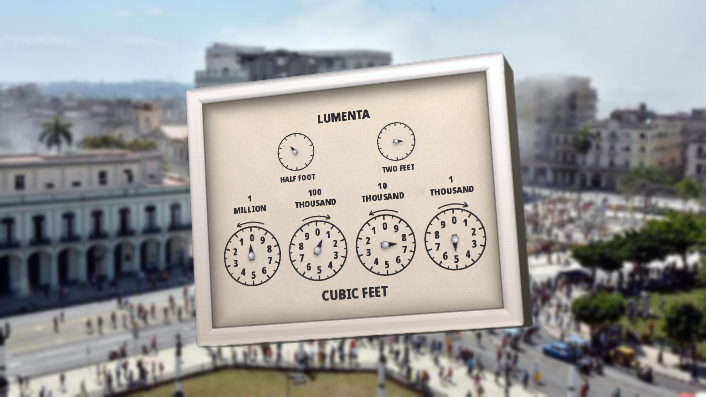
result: 7500 ft³
